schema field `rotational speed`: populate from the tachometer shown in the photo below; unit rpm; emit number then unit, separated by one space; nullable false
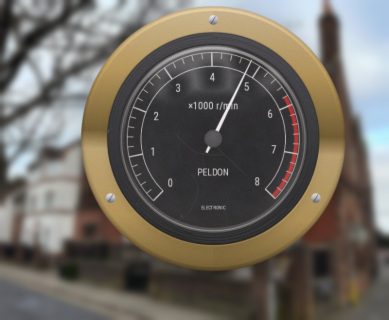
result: 4800 rpm
